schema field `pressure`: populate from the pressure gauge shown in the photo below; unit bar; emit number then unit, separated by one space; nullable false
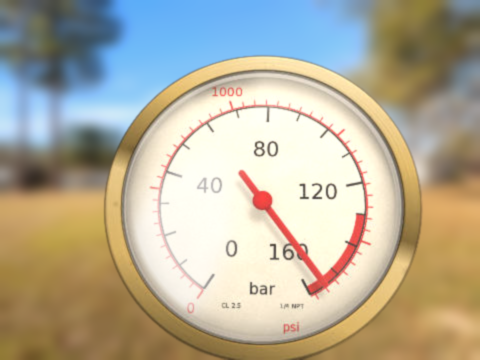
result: 155 bar
